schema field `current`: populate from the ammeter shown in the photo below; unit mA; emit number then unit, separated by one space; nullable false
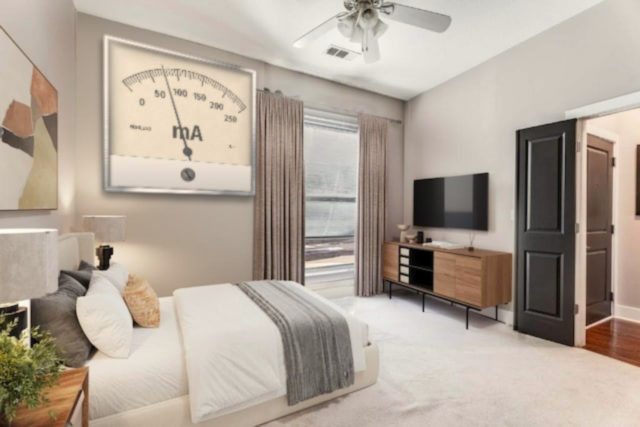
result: 75 mA
